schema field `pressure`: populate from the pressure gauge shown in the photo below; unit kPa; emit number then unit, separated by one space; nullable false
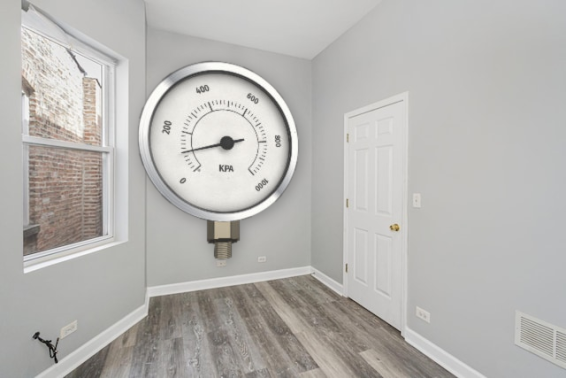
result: 100 kPa
